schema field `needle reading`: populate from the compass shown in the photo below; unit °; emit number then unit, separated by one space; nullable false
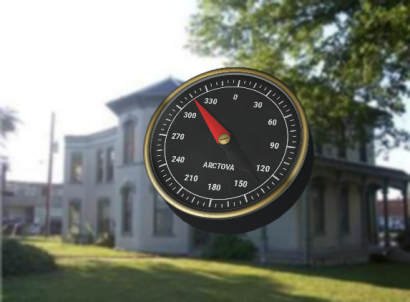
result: 315 °
